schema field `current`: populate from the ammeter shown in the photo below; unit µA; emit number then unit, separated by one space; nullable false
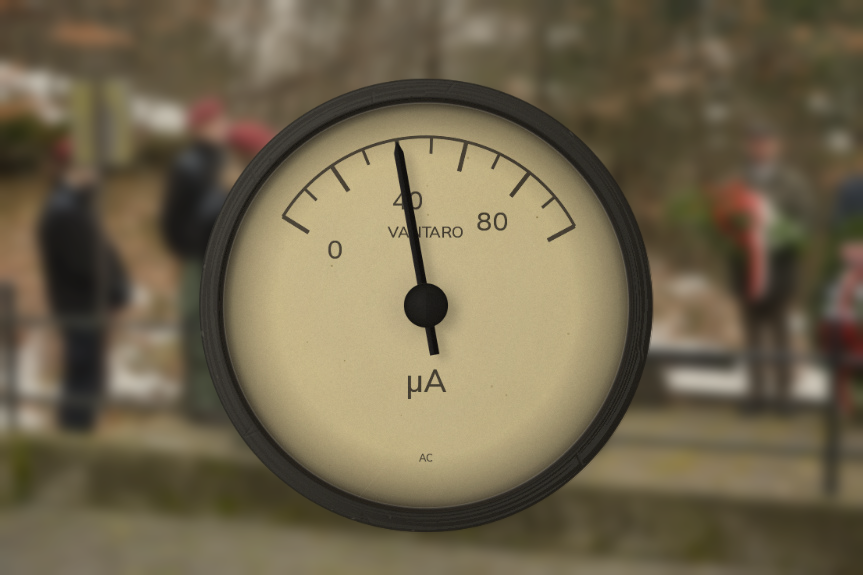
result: 40 µA
